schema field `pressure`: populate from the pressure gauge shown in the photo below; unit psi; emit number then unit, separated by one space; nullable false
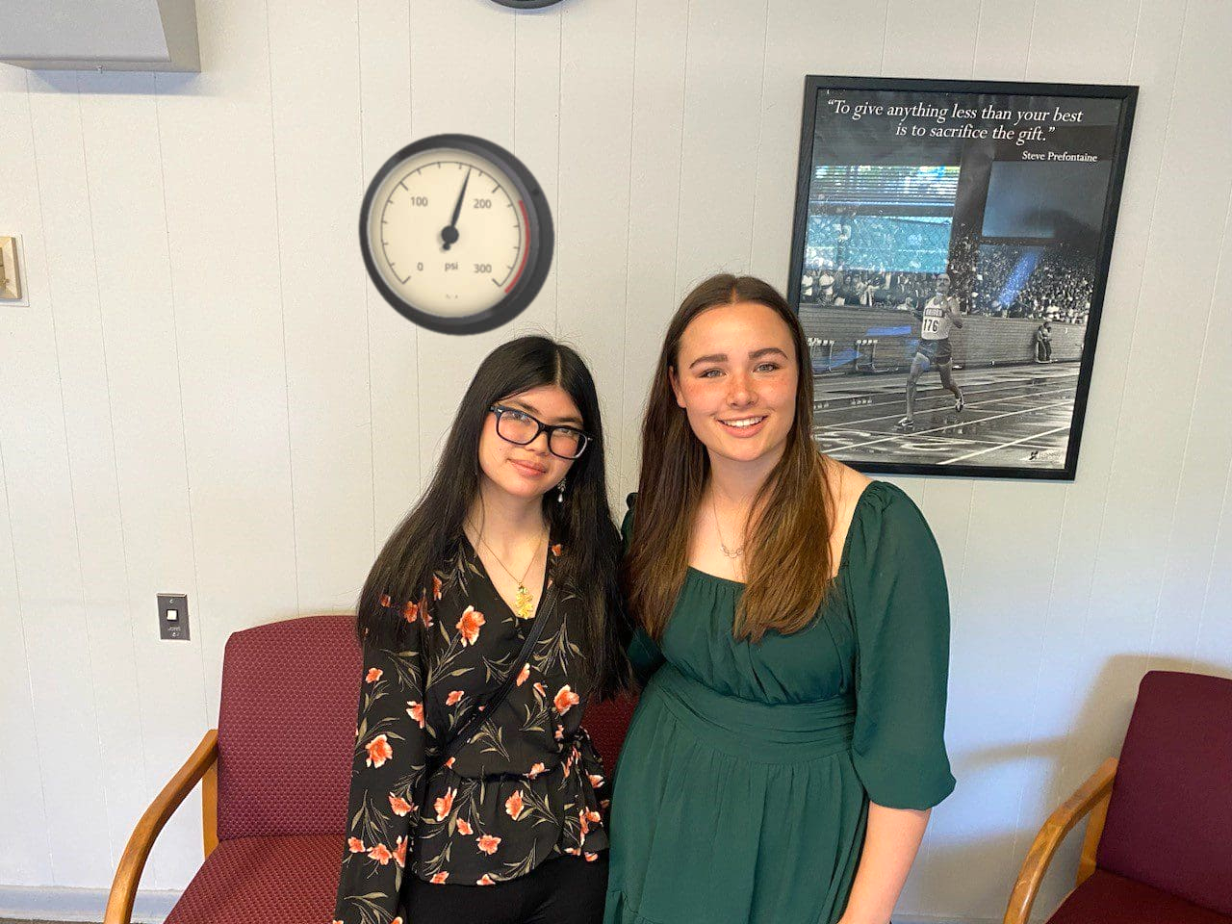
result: 170 psi
